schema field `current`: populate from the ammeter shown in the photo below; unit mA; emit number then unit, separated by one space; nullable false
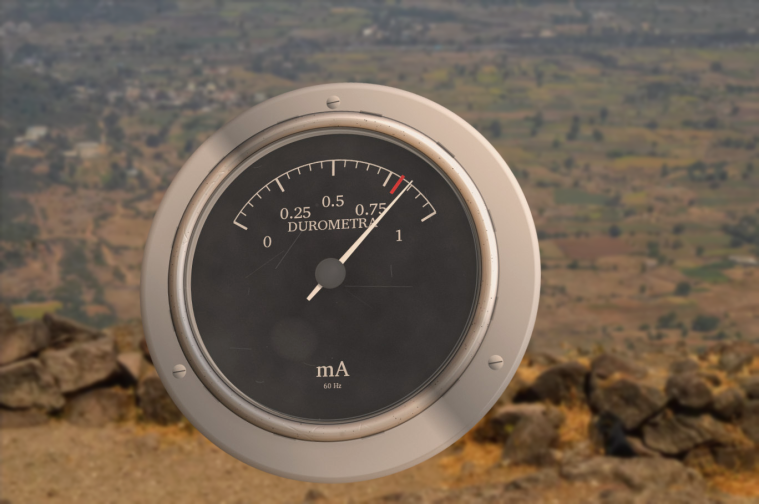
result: 0.85 mA
